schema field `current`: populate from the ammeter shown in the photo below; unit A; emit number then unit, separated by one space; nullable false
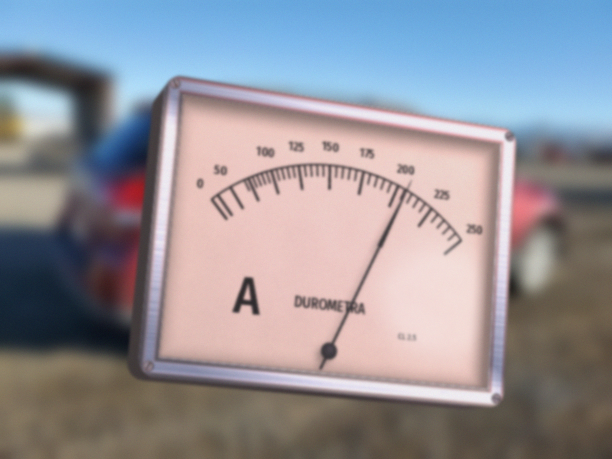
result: 205 A
